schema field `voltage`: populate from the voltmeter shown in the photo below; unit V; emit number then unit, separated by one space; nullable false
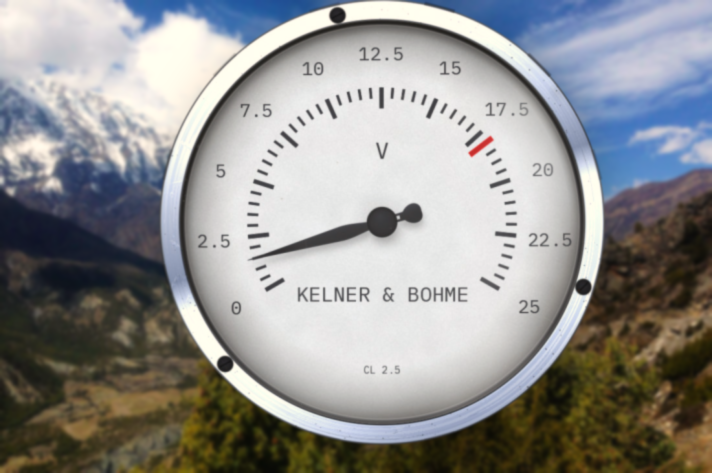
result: 1.5 V
